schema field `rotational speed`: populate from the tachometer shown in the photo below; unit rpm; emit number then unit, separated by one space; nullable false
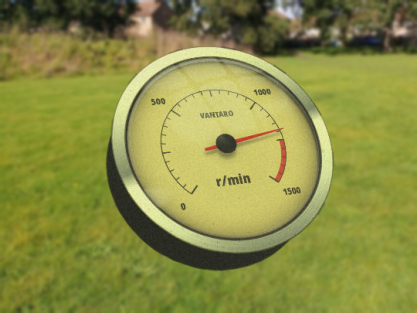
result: 1200 rpm
